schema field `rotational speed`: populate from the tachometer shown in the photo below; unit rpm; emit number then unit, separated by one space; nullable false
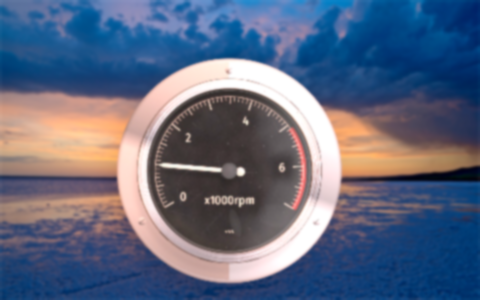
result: 1000 rpm
